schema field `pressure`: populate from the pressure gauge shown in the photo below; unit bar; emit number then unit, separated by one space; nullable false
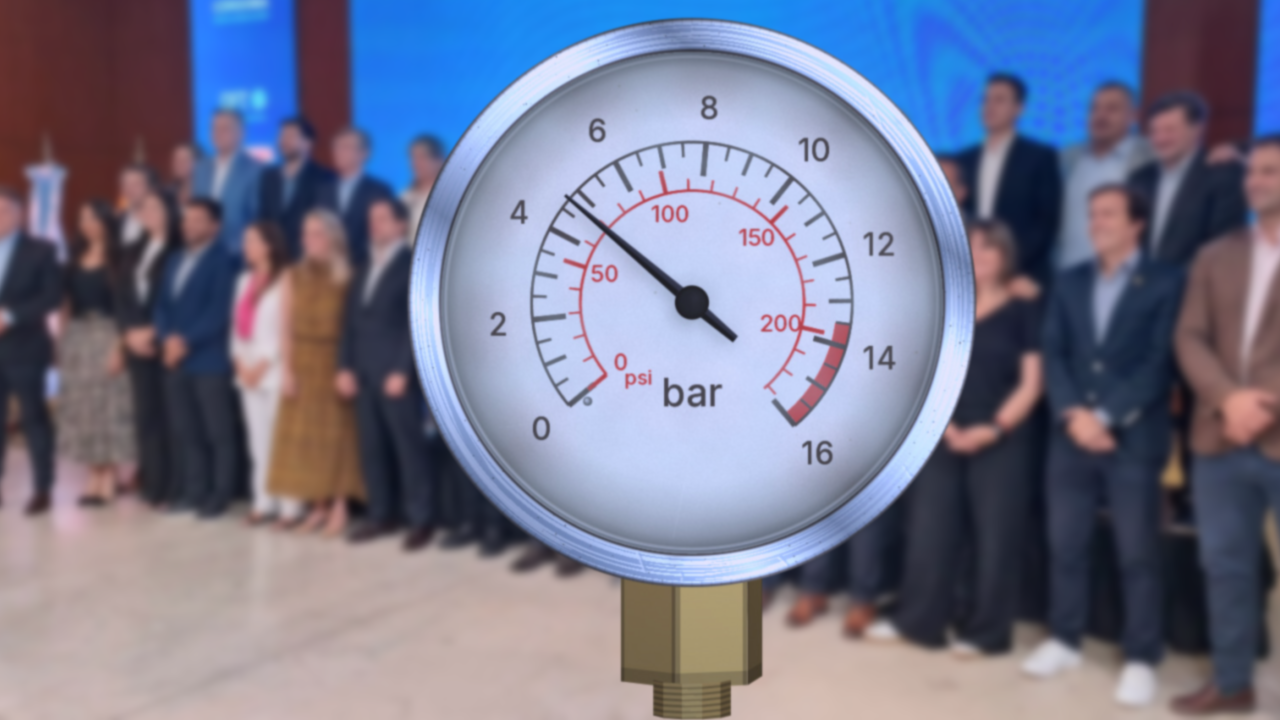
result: 4.75 bar
